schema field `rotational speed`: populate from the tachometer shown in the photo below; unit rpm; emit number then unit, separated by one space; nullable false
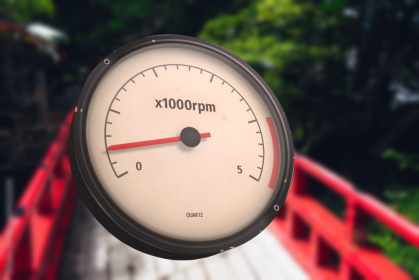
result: 400 rpm
